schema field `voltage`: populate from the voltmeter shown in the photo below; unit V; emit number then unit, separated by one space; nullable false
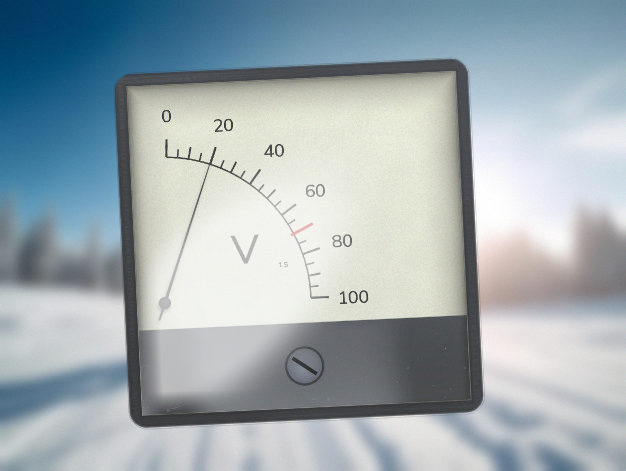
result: 20 V
